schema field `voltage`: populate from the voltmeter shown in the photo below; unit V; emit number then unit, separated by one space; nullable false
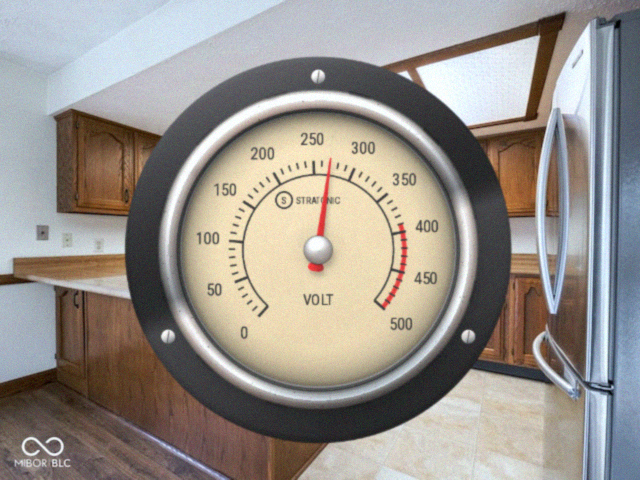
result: 270 V
